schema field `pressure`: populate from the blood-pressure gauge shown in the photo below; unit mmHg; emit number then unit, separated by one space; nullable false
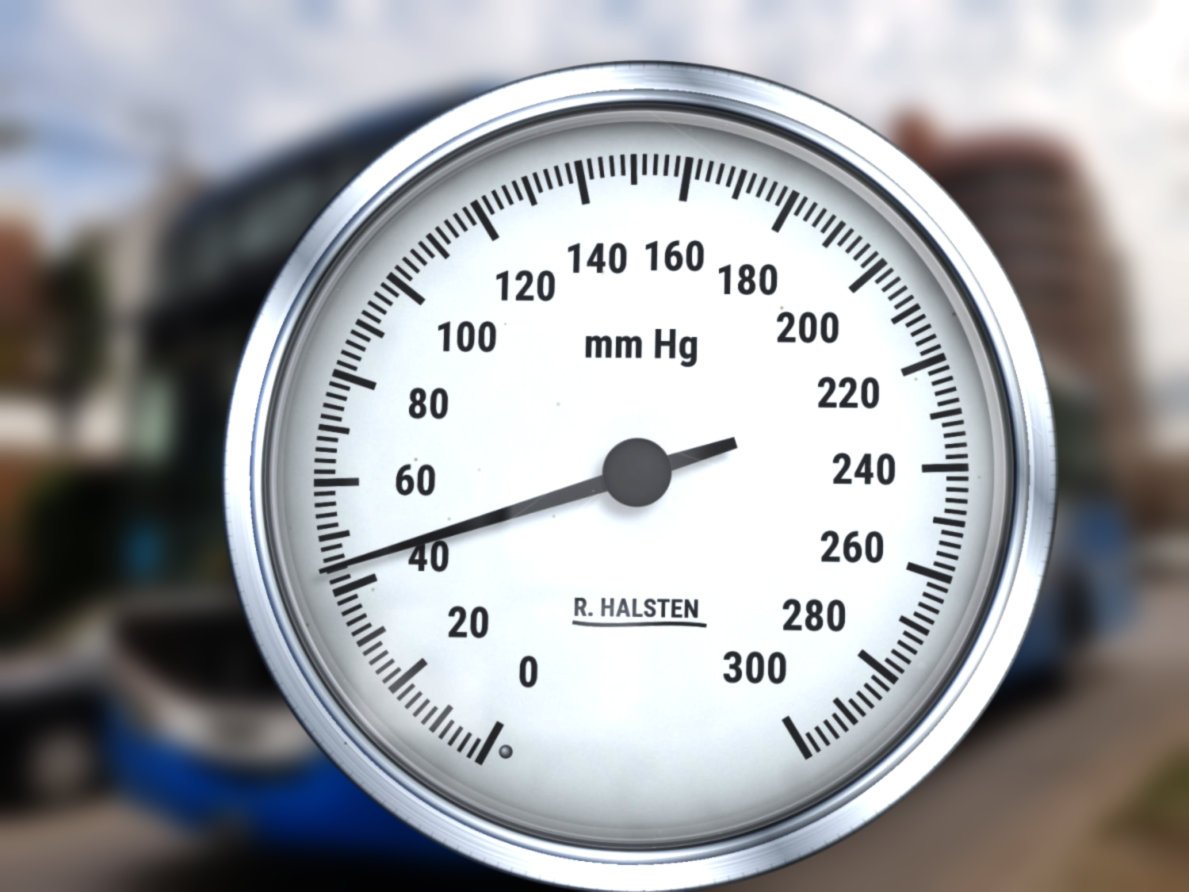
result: 44 mmHg
